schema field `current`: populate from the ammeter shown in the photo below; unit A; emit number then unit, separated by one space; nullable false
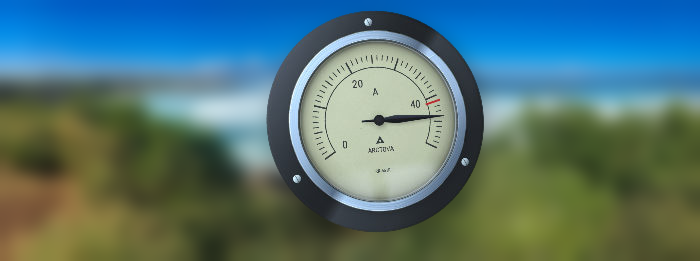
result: 44 A
